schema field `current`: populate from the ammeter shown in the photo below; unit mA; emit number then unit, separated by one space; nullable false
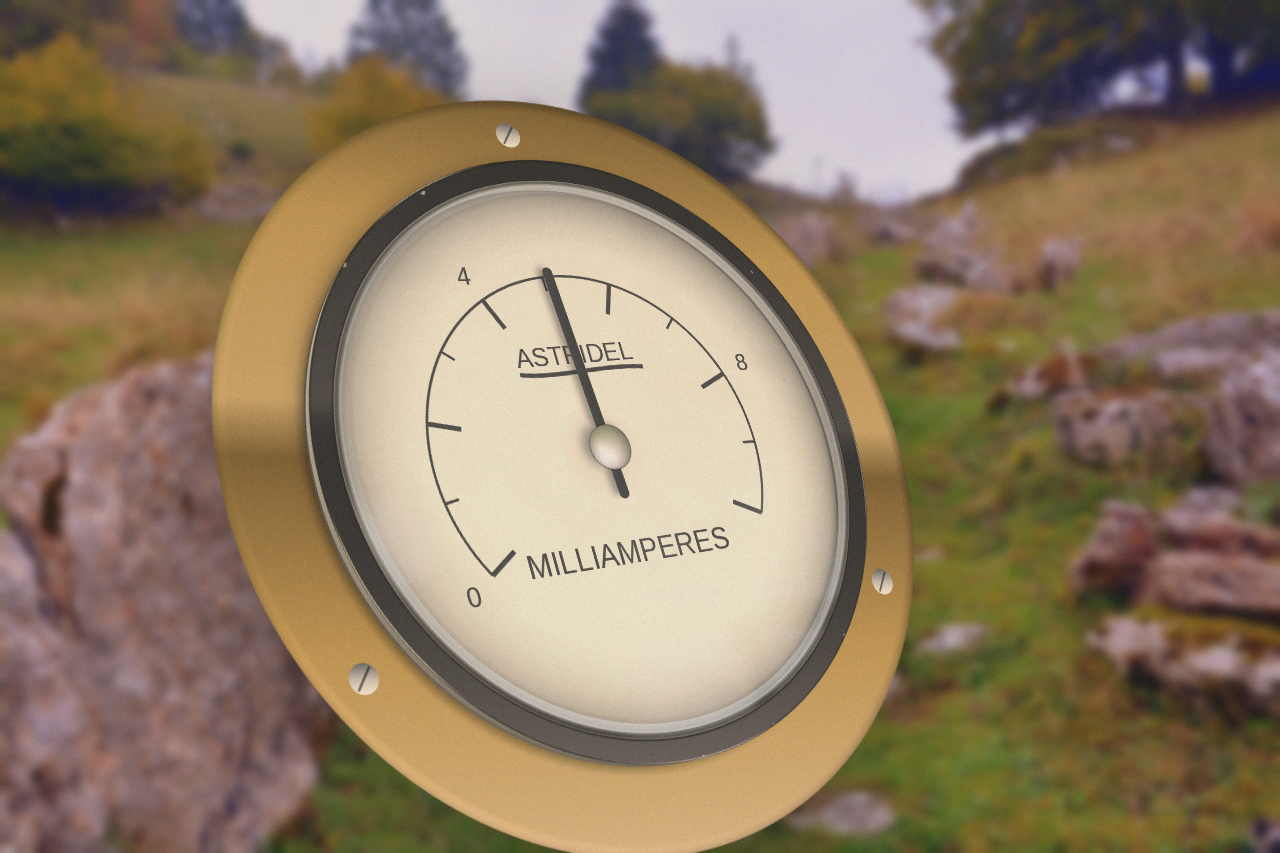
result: 5 mA
